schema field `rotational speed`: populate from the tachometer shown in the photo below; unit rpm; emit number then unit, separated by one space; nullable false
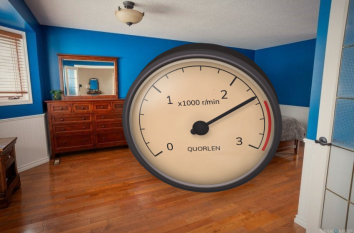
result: 2300 rpm
